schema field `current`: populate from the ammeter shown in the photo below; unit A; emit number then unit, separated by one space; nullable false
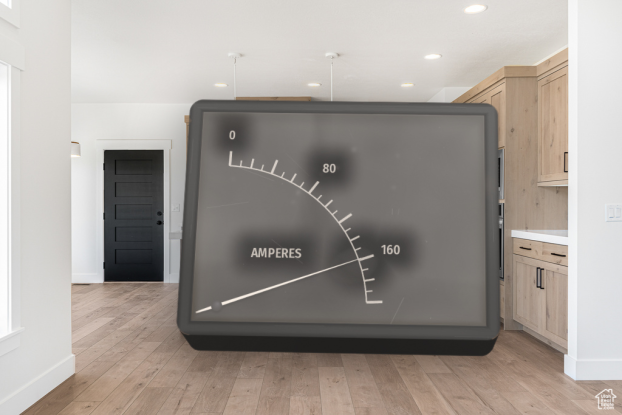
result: 160 A
